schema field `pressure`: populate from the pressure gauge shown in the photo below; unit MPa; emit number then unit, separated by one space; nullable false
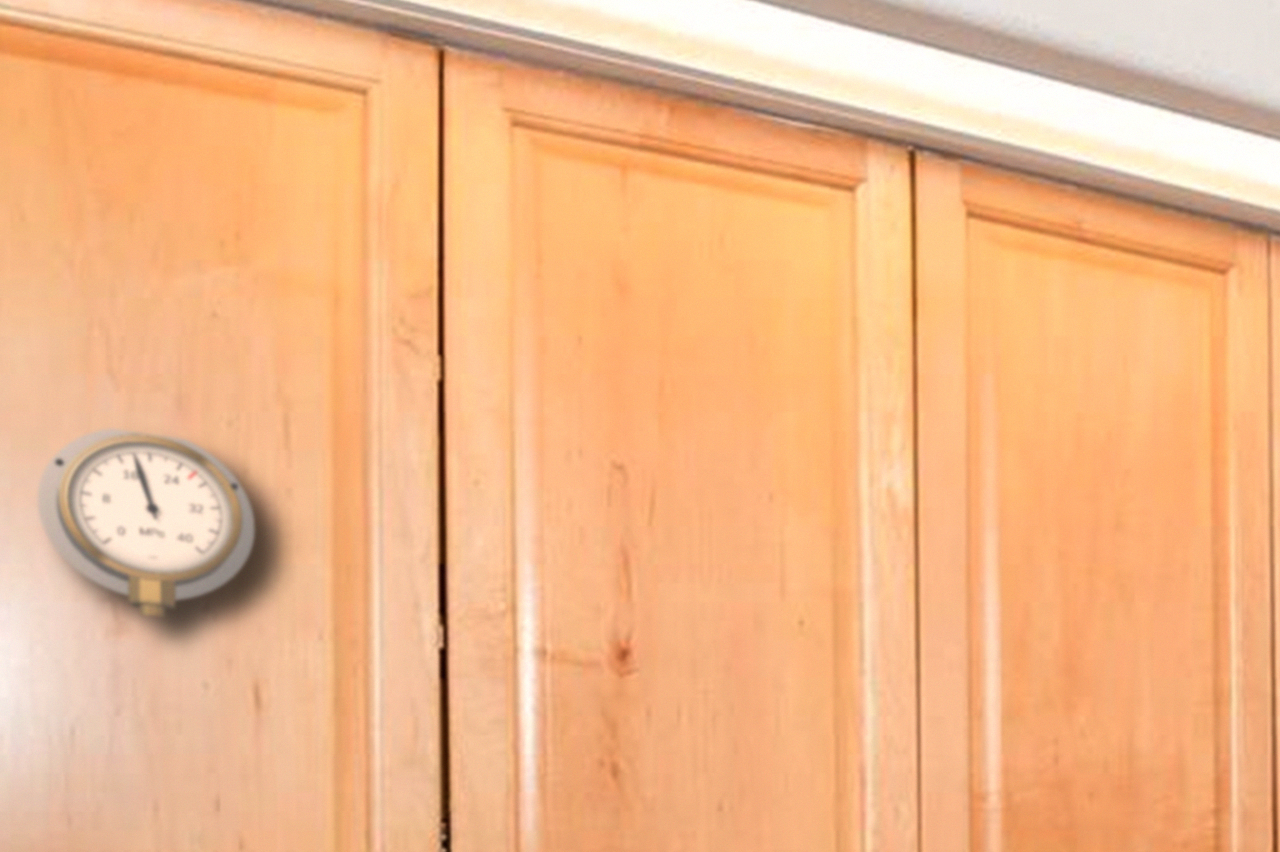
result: 18 MPa
